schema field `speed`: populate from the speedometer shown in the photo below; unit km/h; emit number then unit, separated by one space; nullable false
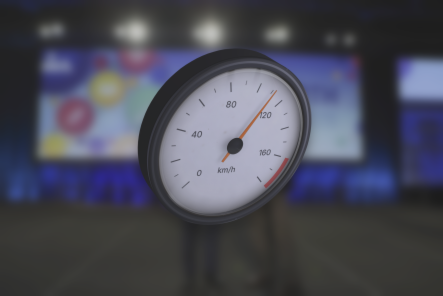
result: 110 km/h
